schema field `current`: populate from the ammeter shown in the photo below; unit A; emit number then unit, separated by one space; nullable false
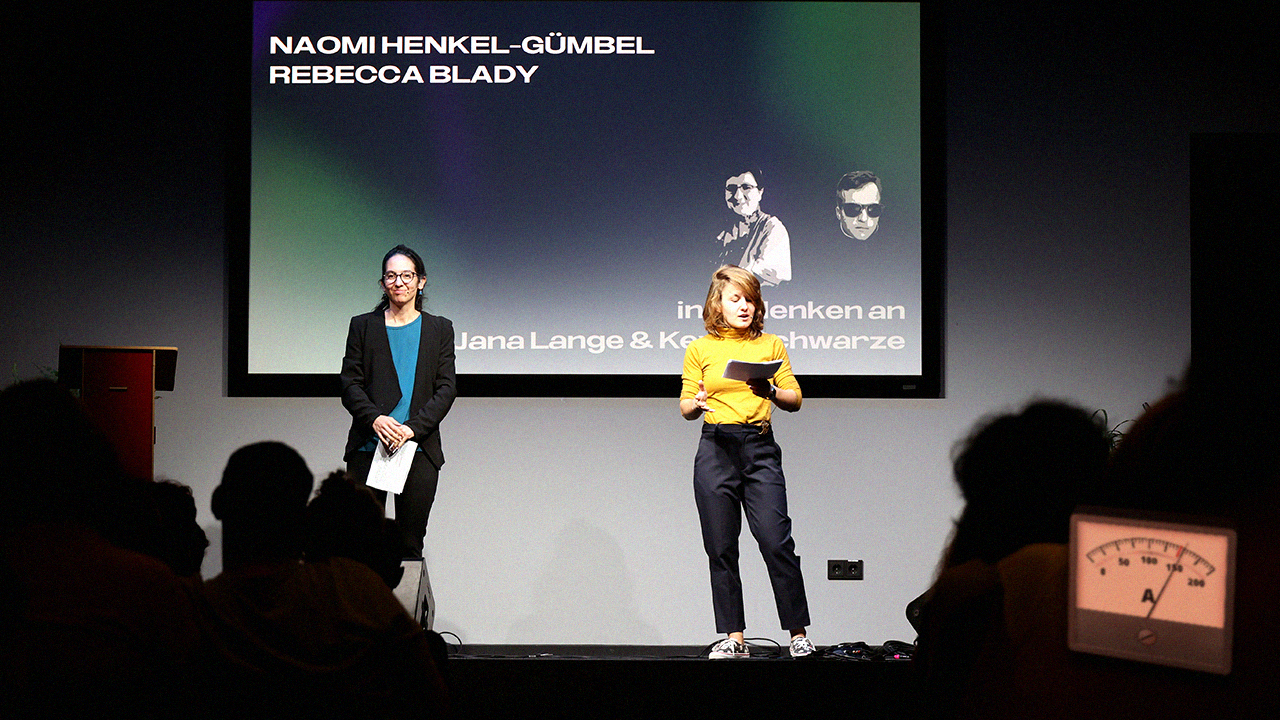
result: 150 A
